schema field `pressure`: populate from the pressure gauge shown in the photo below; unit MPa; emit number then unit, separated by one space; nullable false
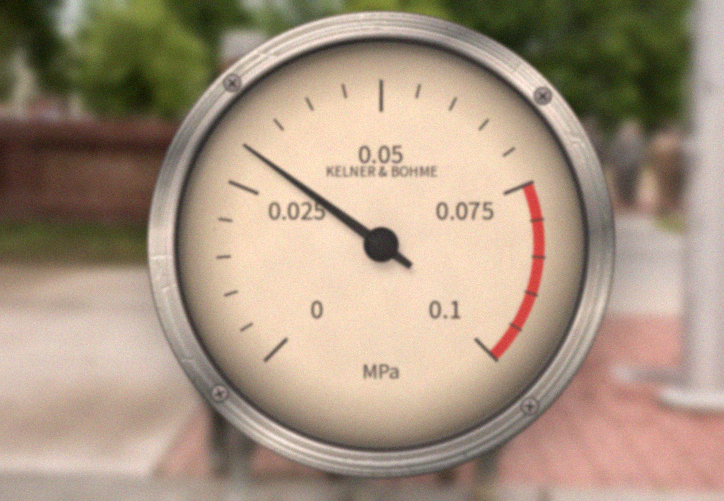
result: 0.03 MPa
